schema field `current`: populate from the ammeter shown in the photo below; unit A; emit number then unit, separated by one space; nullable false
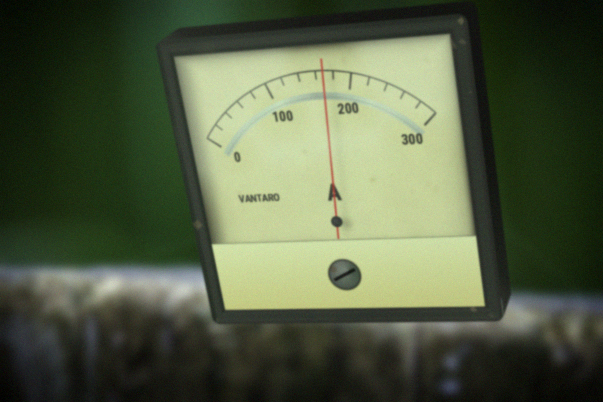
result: 170 A
